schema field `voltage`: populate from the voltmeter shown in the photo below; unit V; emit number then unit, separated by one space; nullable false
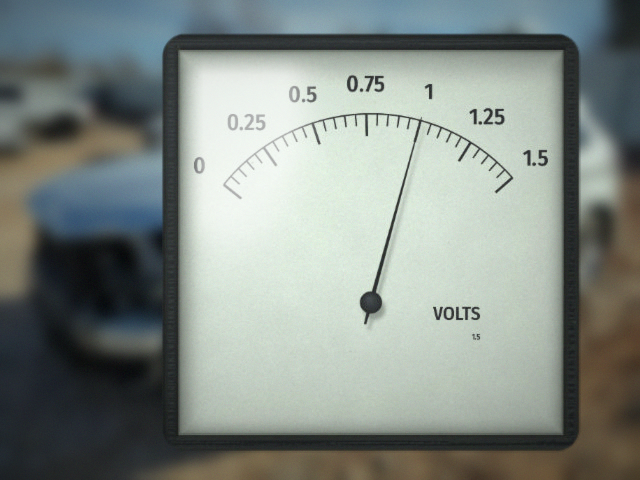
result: 1 V
